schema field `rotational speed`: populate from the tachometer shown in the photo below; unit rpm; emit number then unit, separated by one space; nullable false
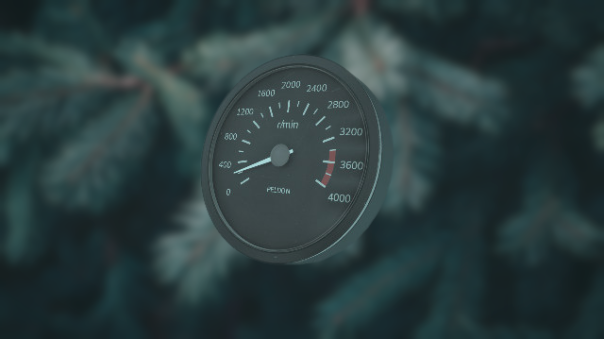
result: 200 rpm
